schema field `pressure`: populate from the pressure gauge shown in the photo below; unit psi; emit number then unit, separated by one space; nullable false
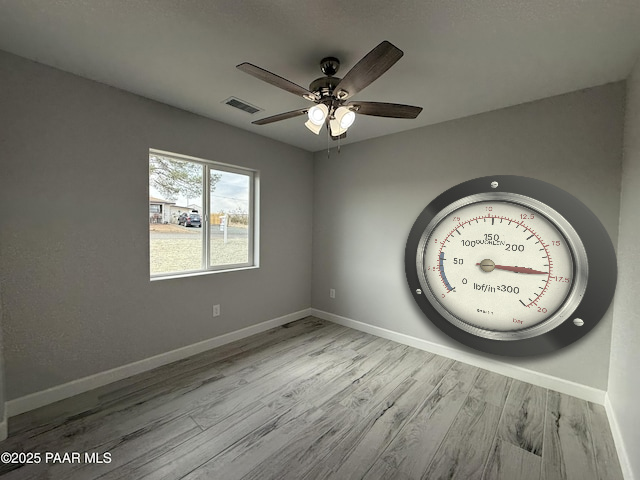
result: 250 psi
